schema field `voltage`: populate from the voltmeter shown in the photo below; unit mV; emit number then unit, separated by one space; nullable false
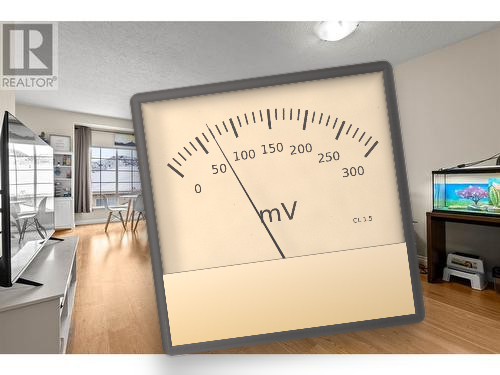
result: 70 mV
